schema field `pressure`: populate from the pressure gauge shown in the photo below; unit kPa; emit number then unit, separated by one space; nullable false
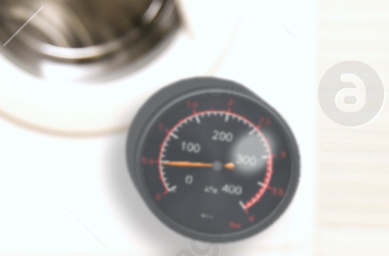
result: 50 kPa
